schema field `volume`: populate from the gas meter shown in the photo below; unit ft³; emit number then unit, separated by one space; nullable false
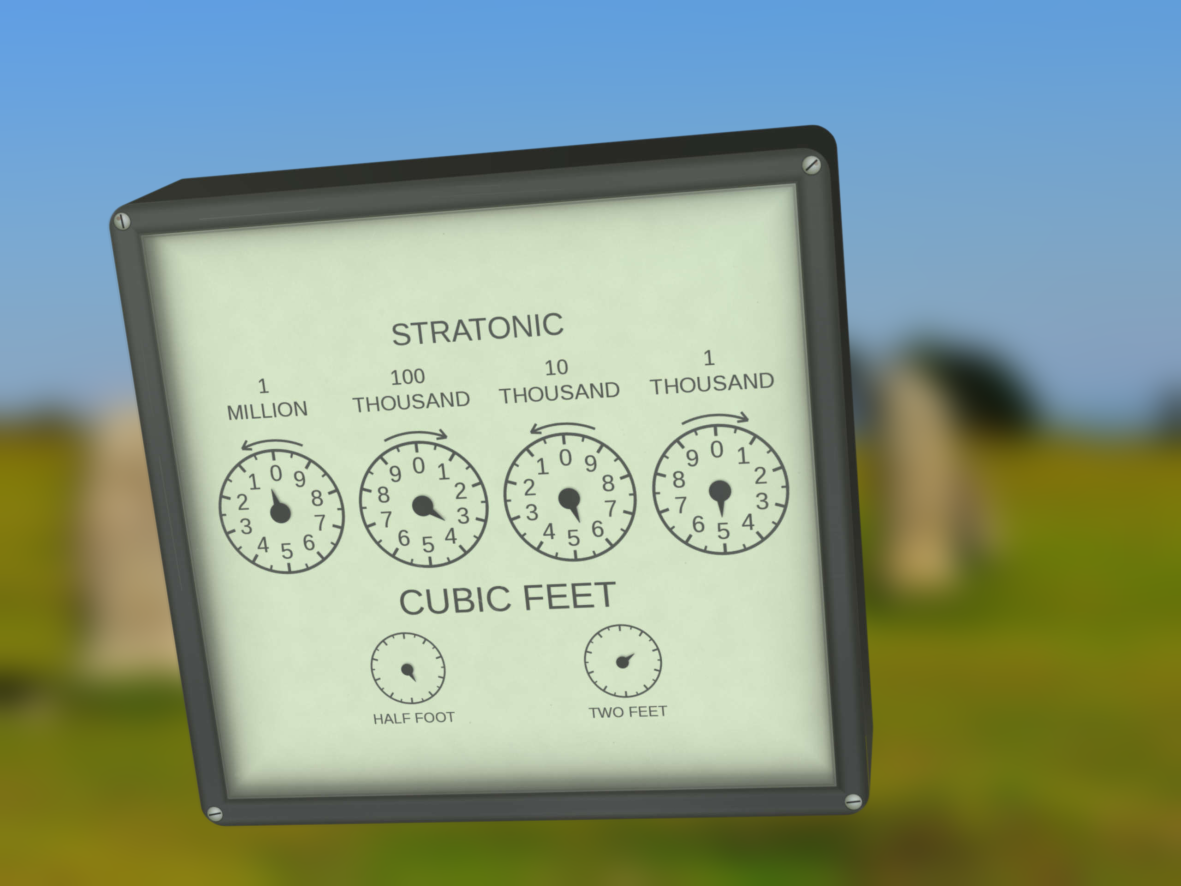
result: 35500 ft³
